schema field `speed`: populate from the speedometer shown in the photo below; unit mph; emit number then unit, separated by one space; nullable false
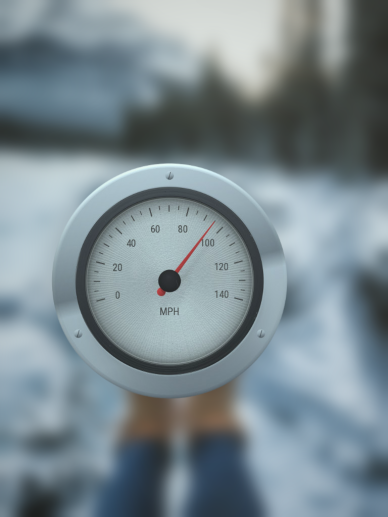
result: 95 mph
